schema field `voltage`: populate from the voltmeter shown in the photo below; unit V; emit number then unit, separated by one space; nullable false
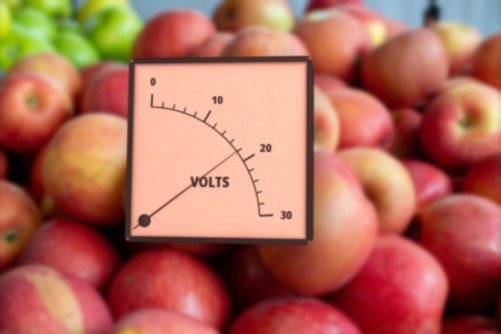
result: 18 V
